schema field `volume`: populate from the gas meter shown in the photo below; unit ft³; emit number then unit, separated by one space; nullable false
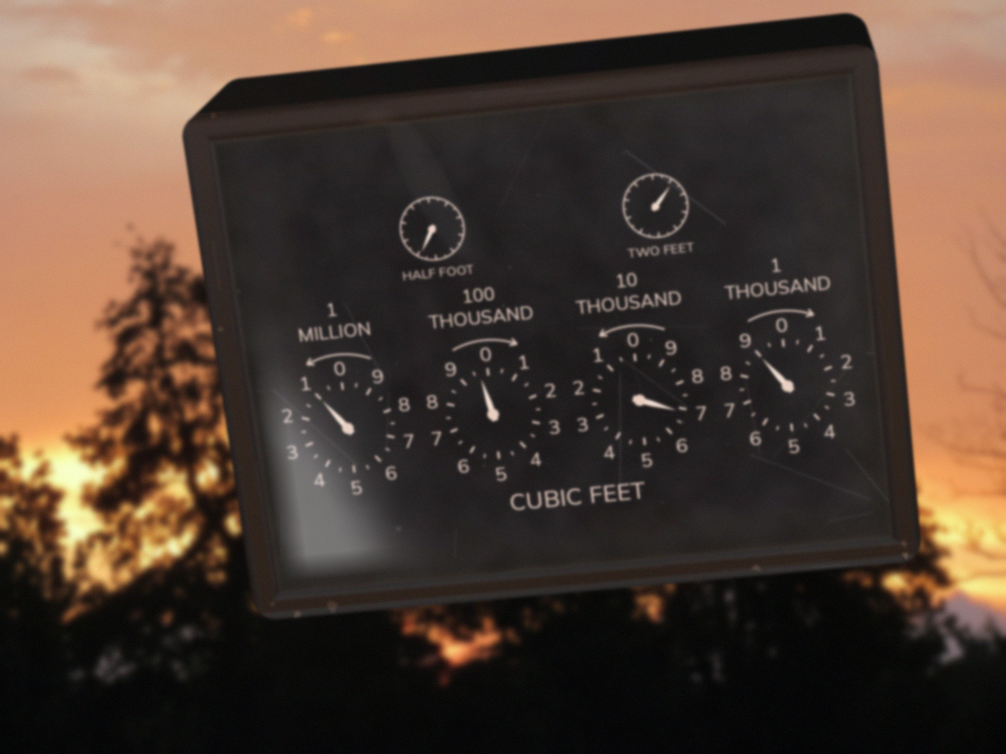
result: 96900 ft³
